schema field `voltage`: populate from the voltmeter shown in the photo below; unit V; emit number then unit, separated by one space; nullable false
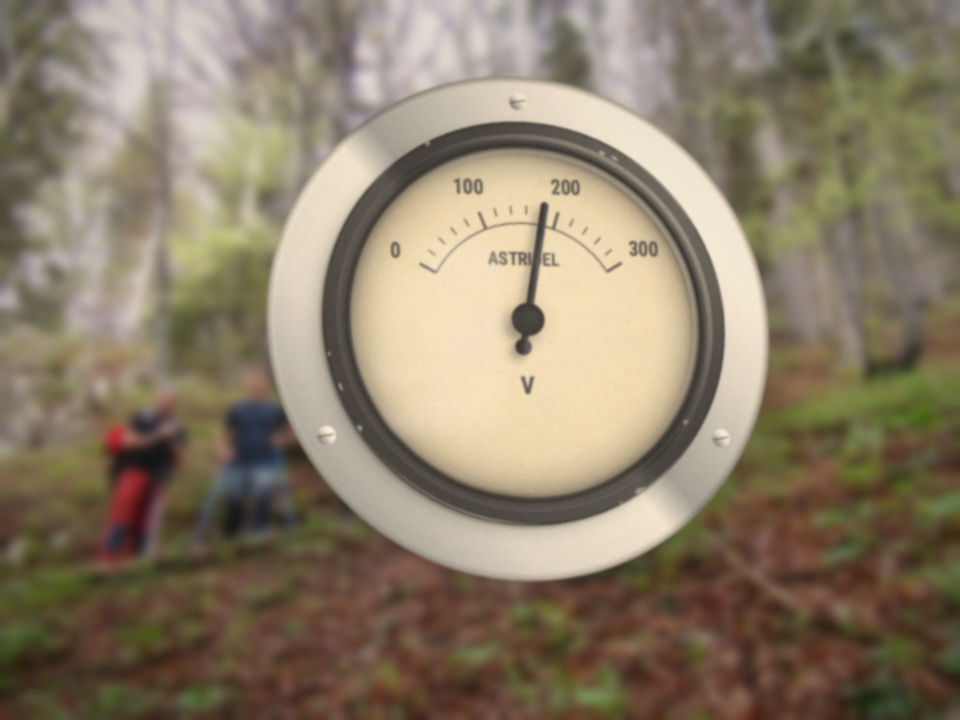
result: 180 V
